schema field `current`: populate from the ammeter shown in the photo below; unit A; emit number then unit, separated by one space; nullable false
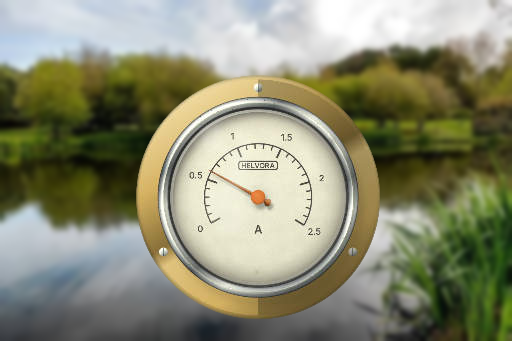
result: 0.6 A
